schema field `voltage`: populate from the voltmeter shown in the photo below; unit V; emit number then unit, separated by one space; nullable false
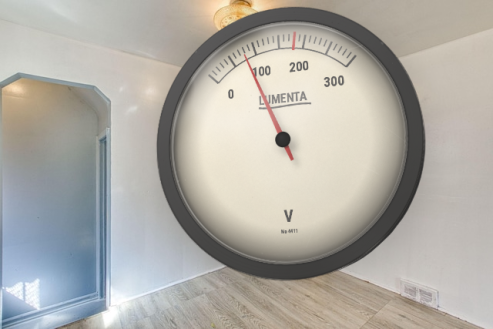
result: 80 V
